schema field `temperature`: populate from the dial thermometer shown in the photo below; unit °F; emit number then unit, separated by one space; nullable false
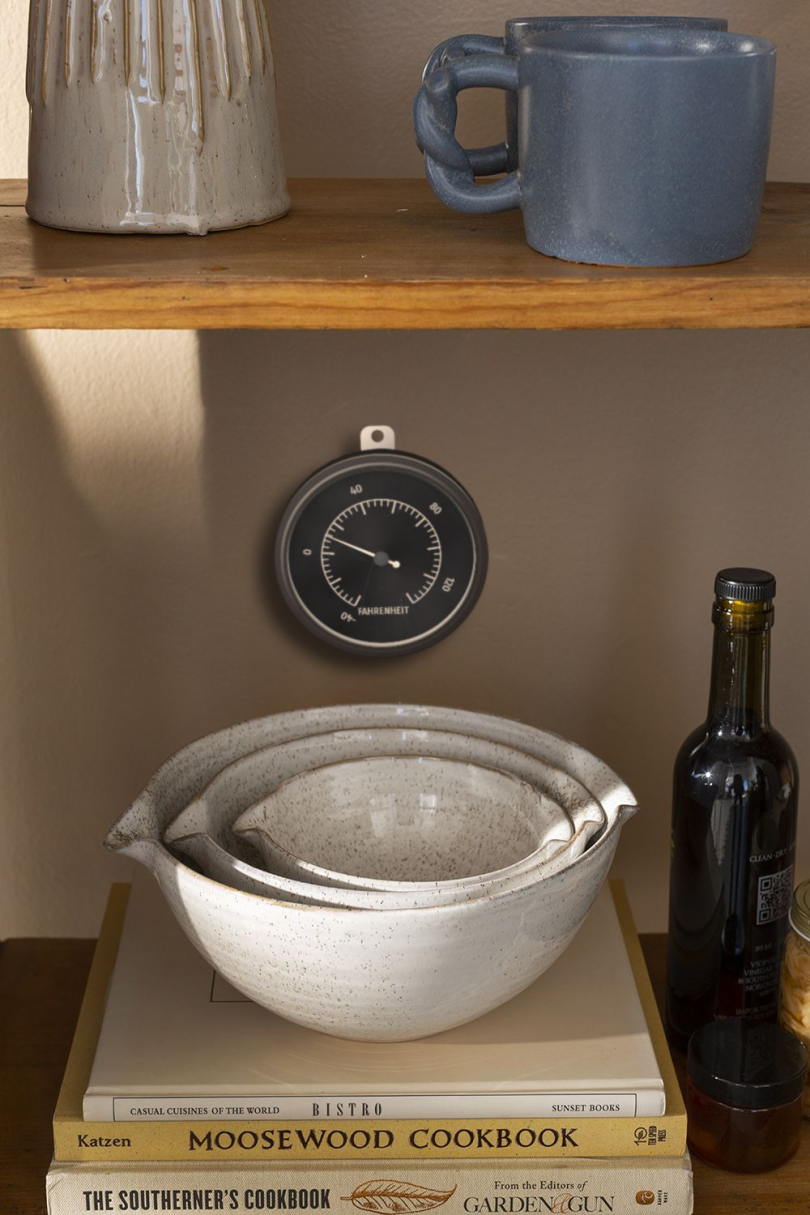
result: 12 °F
